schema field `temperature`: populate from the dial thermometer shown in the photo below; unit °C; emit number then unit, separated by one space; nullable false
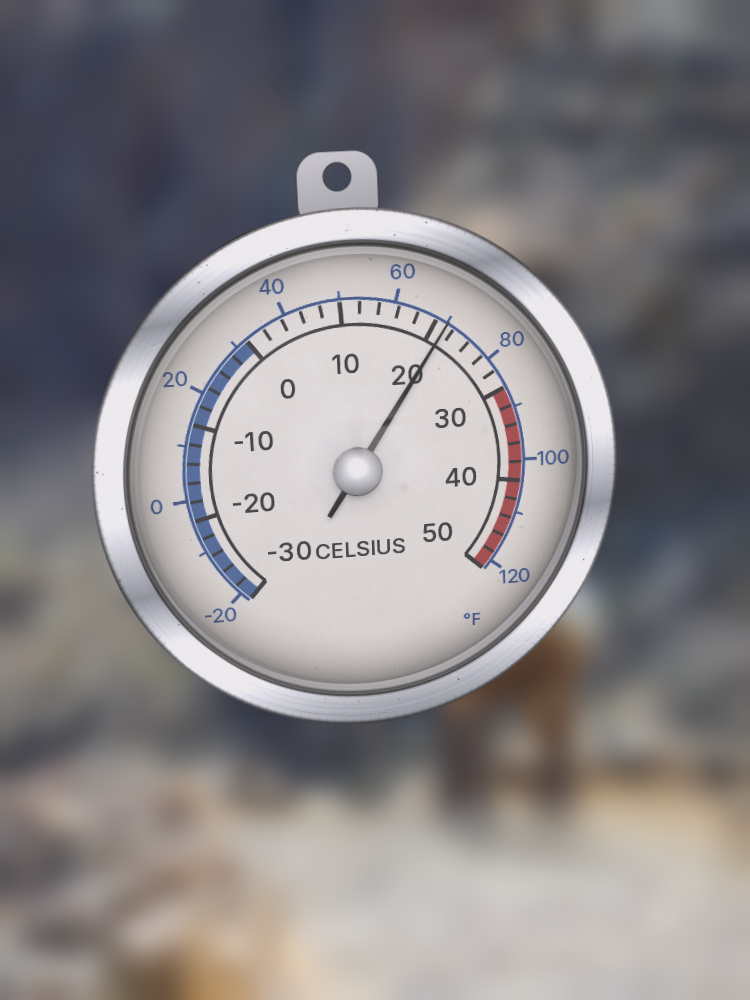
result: 21 °C
